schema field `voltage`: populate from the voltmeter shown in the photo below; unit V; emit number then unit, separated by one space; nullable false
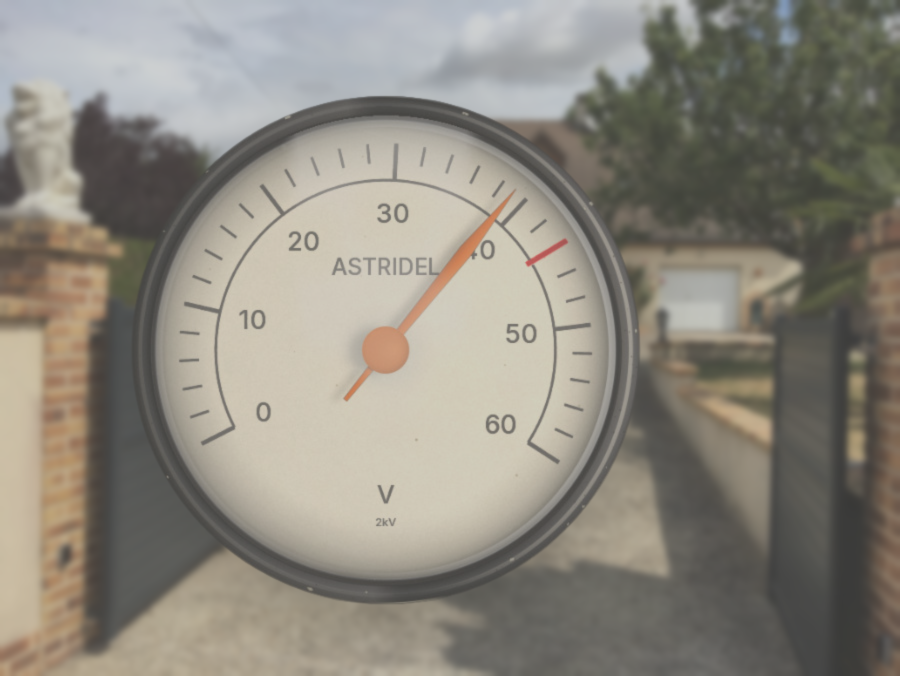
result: 39 V
